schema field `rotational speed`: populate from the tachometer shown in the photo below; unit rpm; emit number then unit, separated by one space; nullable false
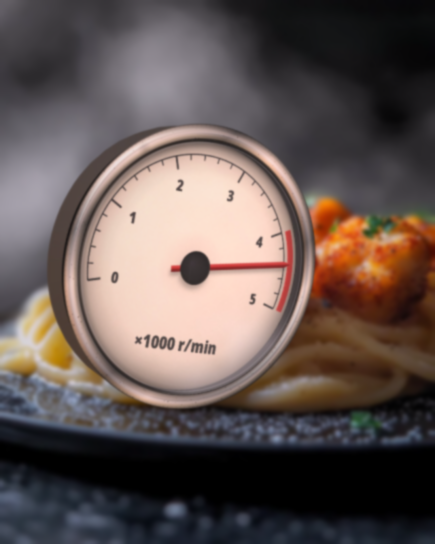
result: 4400 rpm
